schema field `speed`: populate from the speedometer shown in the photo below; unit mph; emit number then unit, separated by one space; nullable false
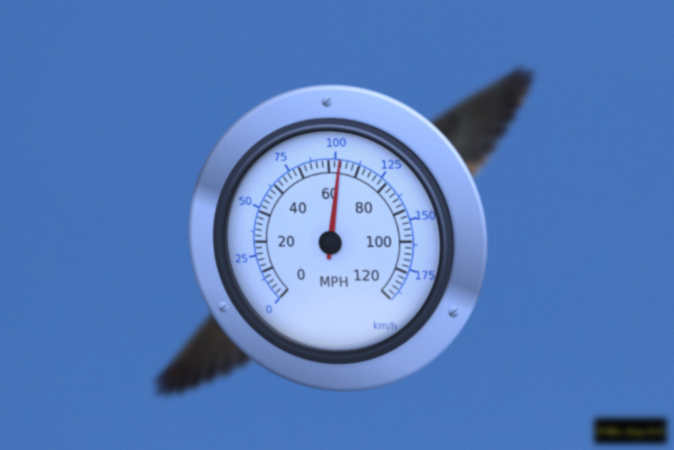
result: 64 mph
